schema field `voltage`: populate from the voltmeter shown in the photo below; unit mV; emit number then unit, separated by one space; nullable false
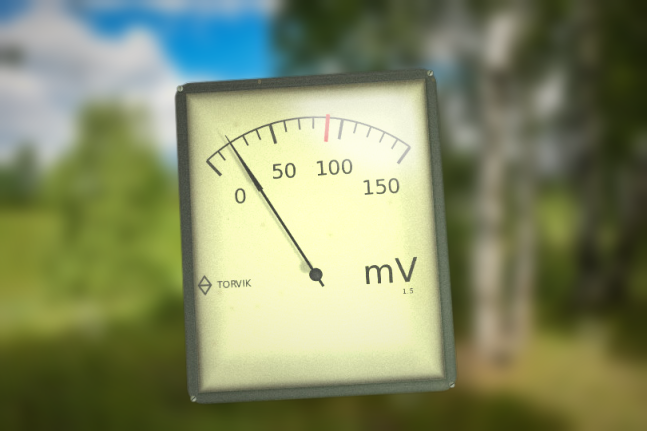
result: 20 mV
